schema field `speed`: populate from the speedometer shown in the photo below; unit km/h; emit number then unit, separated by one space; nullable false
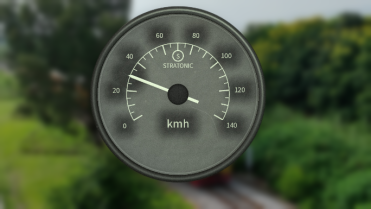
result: 30 km/h
